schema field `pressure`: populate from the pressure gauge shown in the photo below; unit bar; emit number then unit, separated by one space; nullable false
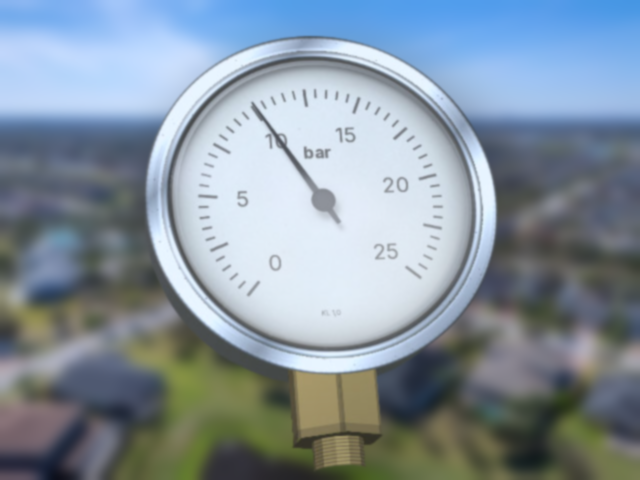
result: 10 bar
